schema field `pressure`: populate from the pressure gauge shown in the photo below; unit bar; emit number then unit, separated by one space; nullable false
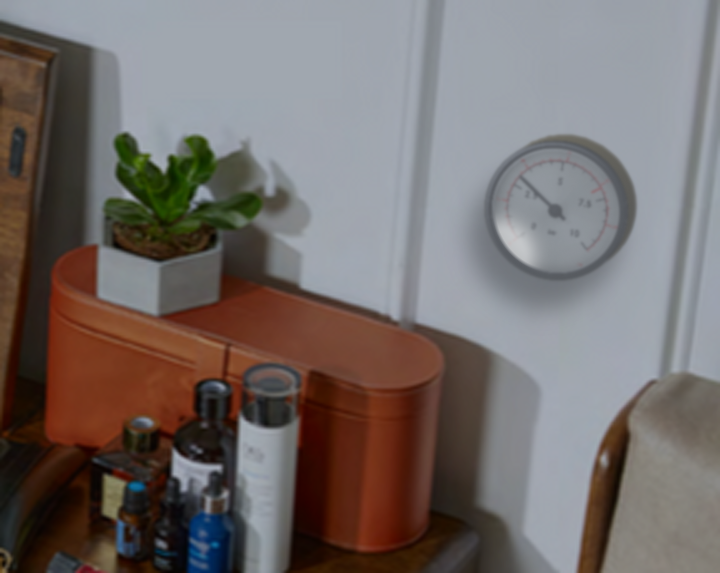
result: 3 bar
